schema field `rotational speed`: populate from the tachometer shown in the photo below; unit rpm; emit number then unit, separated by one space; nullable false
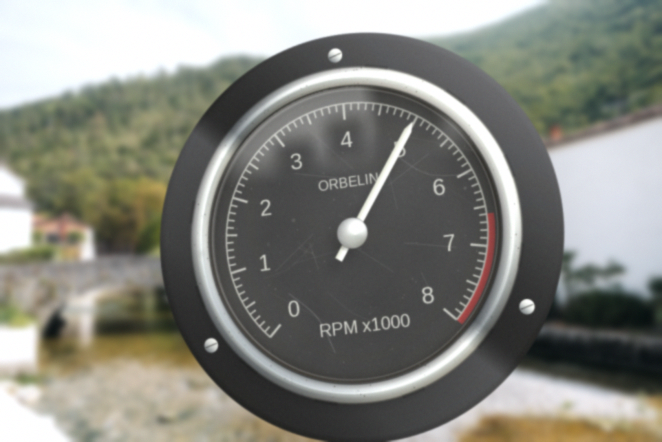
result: 5000 rpm
